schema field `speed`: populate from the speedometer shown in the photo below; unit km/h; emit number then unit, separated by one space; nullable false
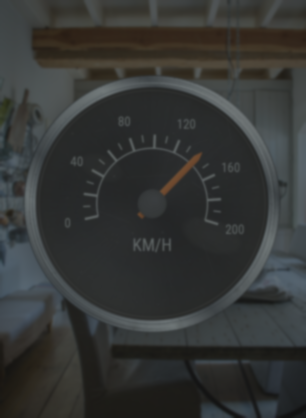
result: 140 km/h
